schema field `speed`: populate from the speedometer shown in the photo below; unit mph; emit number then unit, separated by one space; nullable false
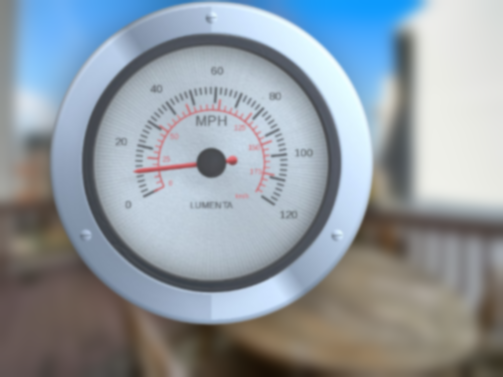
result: 10 mph
